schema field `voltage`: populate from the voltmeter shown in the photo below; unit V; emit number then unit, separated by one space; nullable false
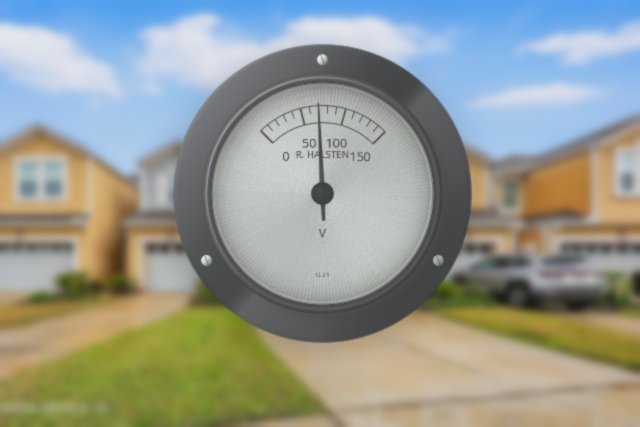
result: 70 V
